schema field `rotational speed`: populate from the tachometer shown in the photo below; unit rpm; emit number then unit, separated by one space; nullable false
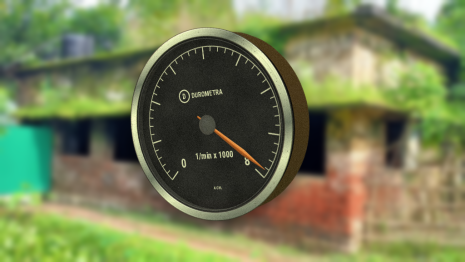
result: 7800 rpm
